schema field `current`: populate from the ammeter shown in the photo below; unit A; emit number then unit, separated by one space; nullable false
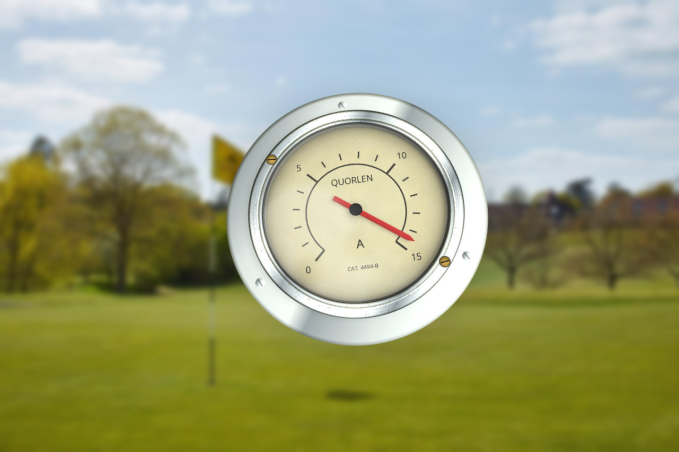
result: 14.5 A
